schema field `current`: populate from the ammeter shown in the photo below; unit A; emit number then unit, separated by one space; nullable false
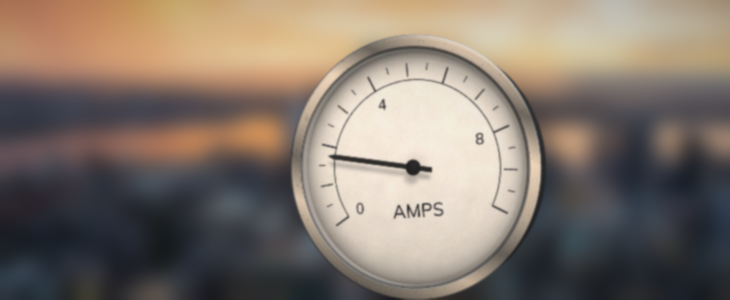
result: 1.75 A
